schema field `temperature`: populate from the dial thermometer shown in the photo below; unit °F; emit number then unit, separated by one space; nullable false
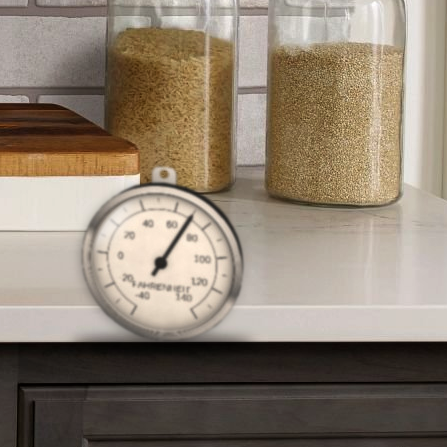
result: 70 °F
